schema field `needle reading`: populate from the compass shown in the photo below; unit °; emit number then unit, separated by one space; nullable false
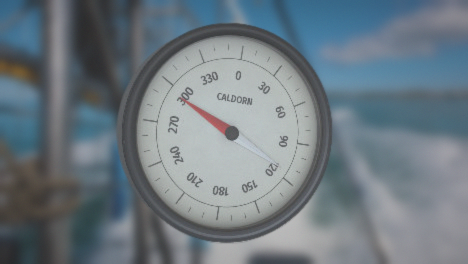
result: 295 °
